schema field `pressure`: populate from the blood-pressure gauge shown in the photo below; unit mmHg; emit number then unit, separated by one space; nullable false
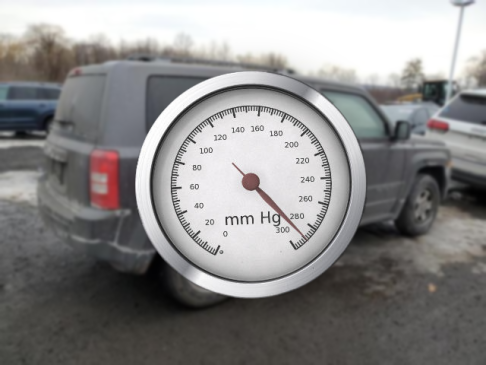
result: 290 mmHg
